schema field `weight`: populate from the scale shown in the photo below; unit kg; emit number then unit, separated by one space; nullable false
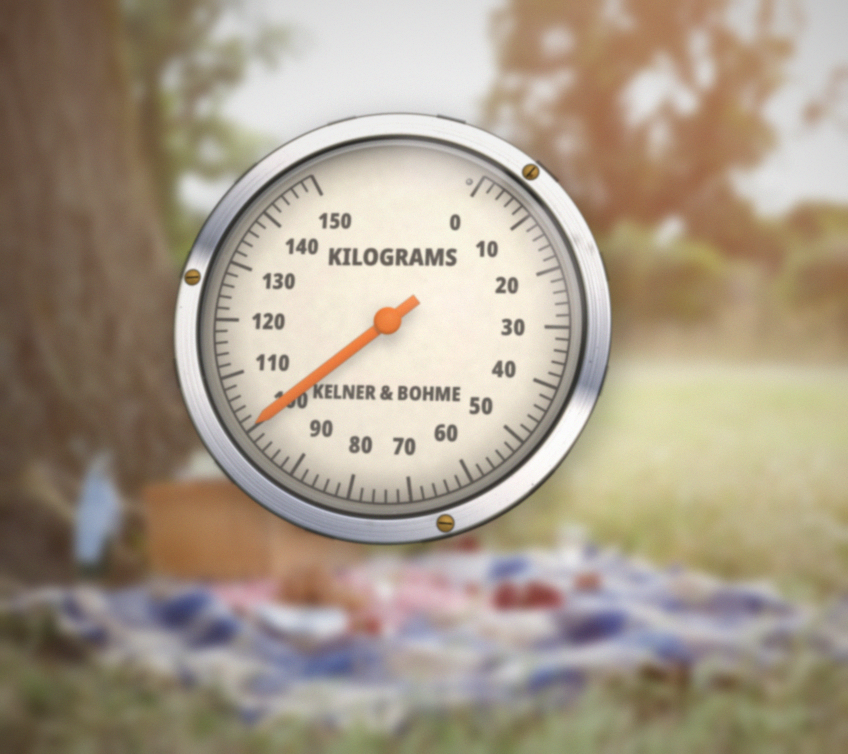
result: 100 kg
